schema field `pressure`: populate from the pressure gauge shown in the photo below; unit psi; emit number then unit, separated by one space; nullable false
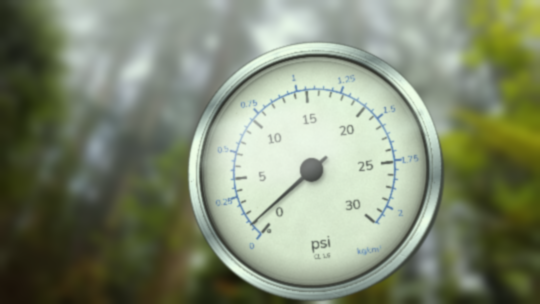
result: 1 psi
